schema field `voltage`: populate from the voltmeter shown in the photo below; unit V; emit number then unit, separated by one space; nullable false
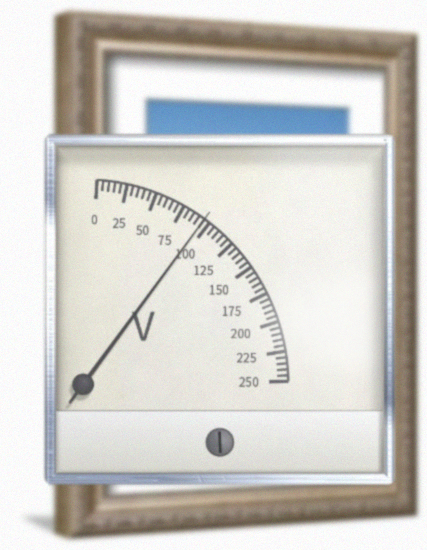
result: 95 V
